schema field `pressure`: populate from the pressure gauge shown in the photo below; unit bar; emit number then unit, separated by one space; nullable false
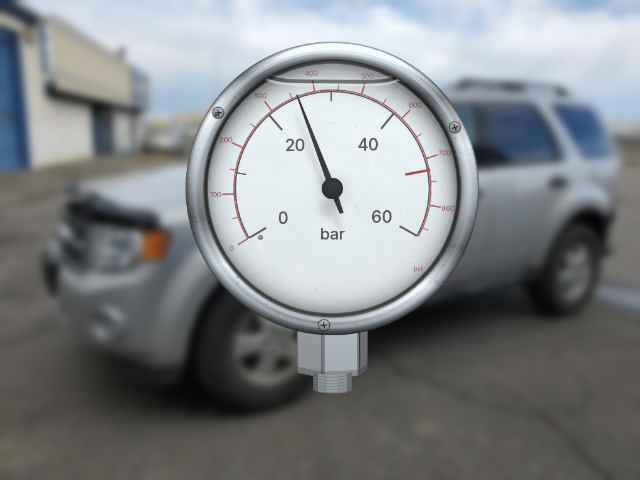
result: 25 bar
